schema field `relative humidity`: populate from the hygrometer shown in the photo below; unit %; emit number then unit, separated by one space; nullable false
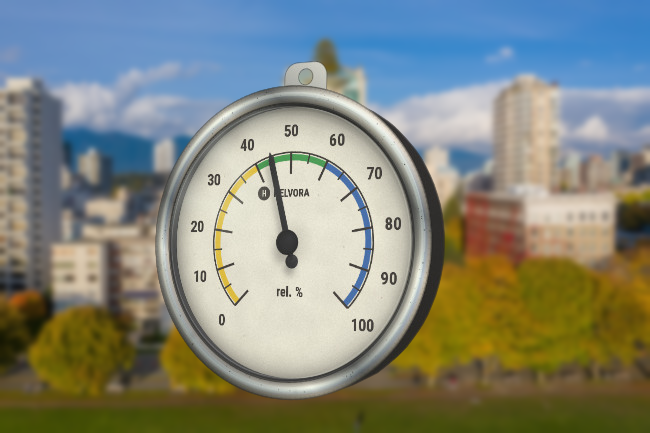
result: 45 %
